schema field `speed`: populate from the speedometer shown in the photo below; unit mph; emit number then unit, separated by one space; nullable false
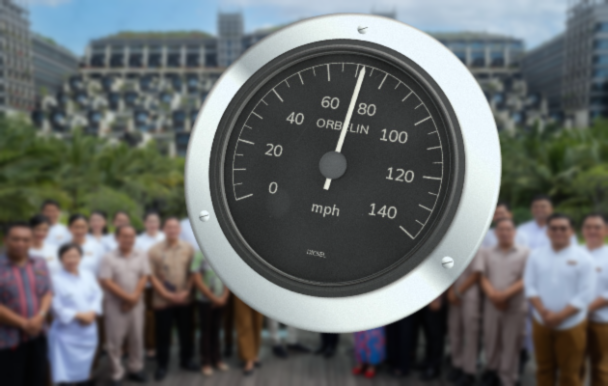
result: 72.5 mph
